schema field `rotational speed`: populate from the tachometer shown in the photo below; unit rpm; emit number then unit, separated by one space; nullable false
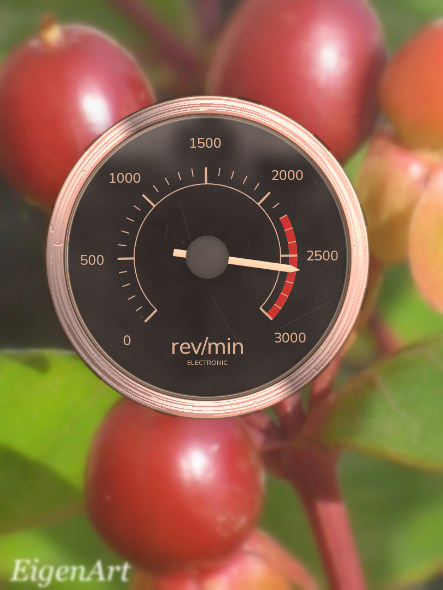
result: 2600 rpm
